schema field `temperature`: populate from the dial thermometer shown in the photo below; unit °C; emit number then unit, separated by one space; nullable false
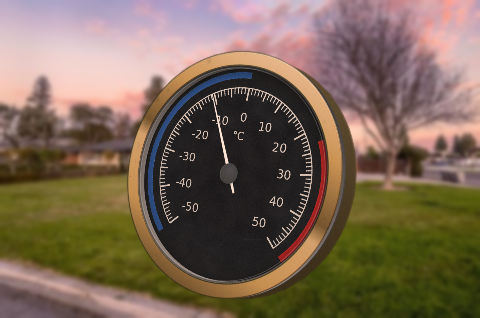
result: -10 °C
